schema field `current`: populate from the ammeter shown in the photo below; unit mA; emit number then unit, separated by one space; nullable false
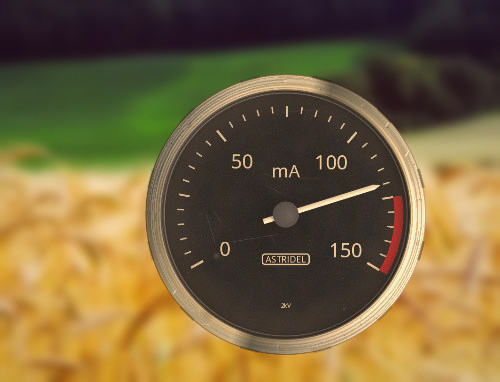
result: 120 mA
